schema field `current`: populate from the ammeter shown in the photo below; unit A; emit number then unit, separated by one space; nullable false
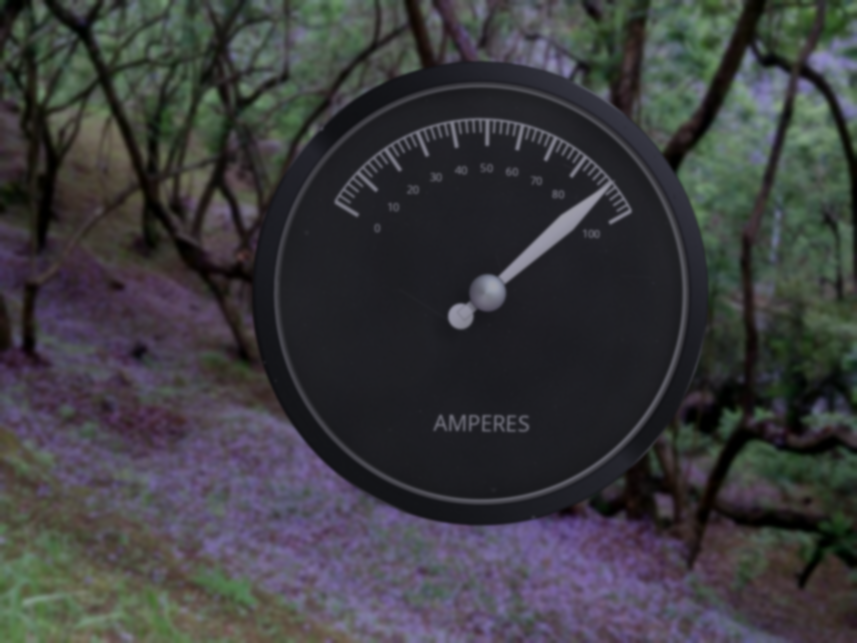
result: 90 A
